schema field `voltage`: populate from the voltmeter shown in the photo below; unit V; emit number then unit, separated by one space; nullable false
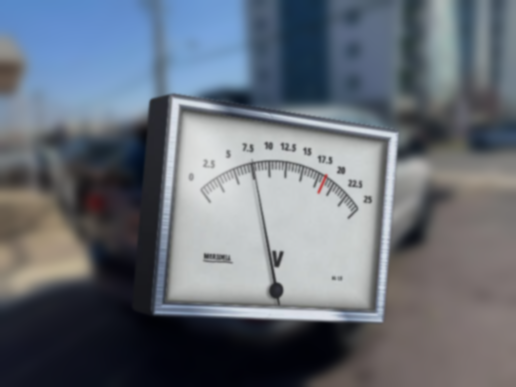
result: 7.5 V
